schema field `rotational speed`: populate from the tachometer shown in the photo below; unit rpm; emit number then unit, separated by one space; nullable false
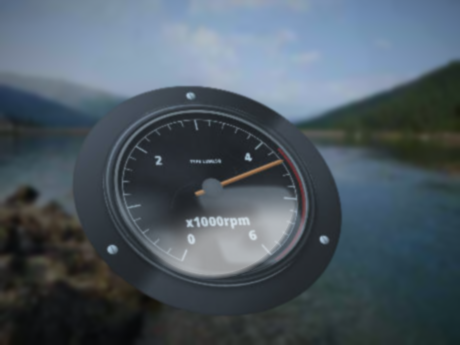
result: 4400 rpm
